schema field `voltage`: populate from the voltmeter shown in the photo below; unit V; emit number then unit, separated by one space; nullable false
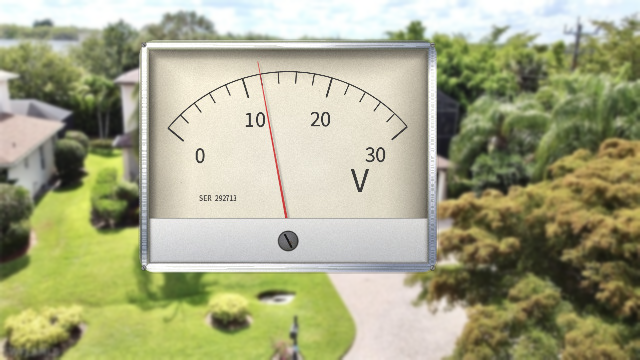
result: 12 V
